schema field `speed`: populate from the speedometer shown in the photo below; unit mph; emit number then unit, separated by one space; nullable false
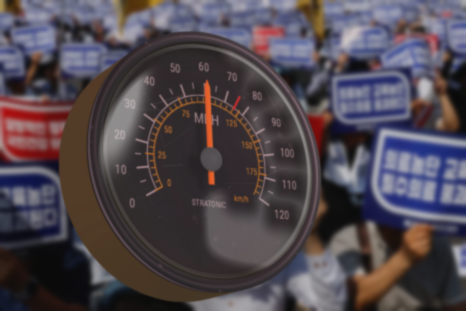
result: 60 mph
